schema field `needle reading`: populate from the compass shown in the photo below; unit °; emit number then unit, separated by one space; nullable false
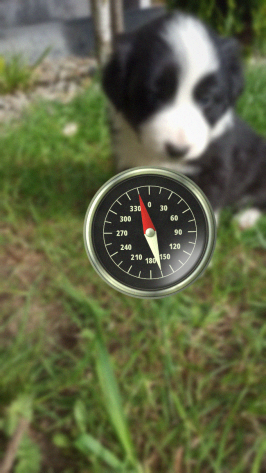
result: 345 °
